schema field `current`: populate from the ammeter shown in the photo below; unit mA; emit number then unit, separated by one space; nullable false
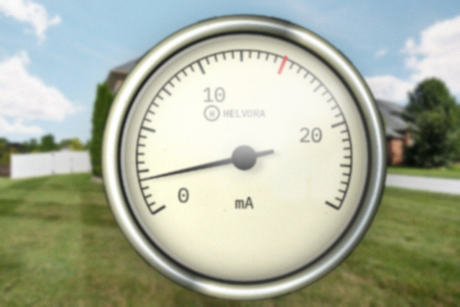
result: 2 mA
